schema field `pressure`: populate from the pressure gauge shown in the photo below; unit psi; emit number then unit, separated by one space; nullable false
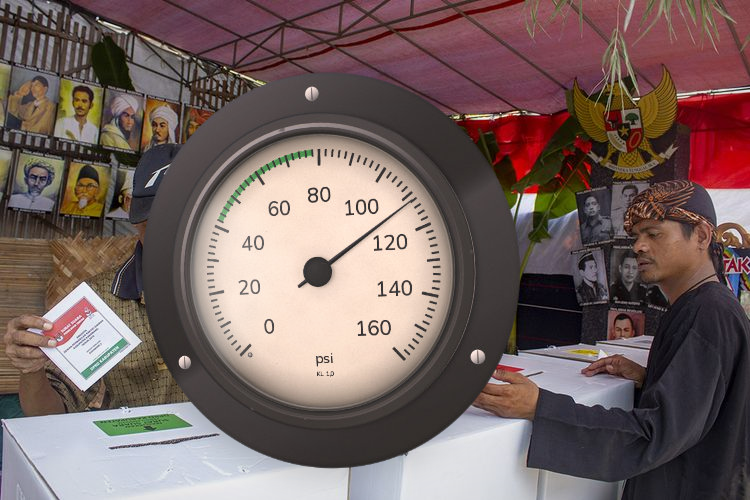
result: 112 psi
